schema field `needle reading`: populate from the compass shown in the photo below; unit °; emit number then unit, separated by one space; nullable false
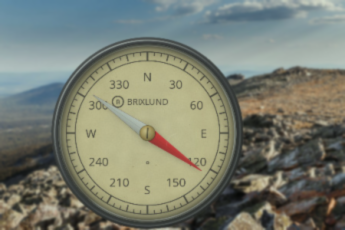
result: 125 °
